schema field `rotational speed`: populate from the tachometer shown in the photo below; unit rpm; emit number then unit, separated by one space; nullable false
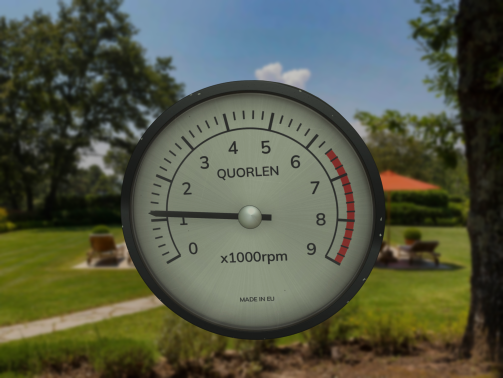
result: 1200 rpm
